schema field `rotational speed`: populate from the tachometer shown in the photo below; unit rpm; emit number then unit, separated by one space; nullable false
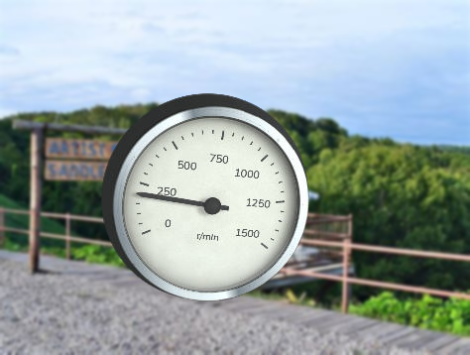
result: 200 rpm
